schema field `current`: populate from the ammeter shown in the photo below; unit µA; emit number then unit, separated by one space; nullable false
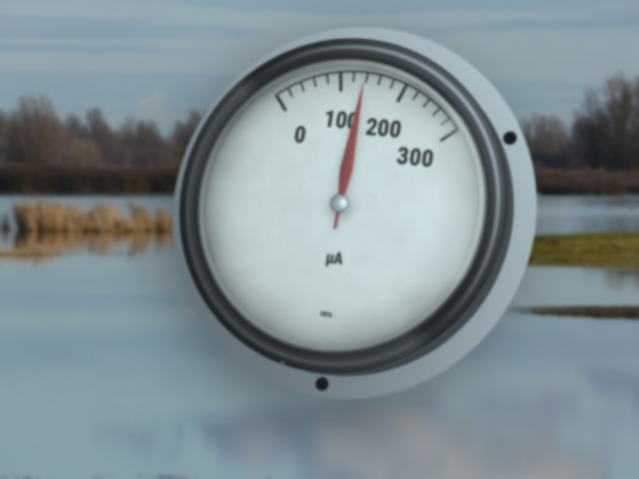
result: 140 µA
